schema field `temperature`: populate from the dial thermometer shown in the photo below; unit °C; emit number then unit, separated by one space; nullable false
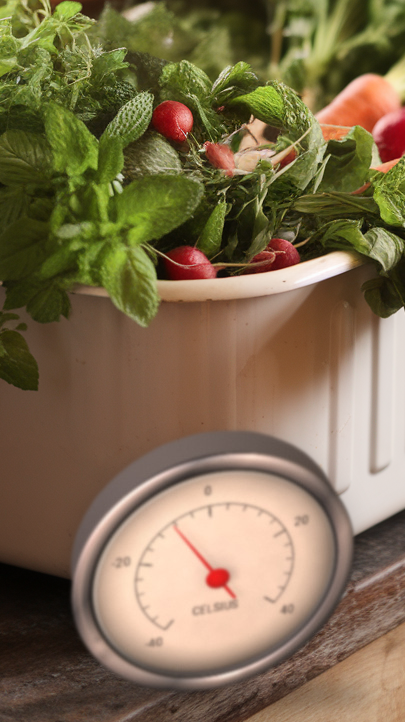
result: -8 °C
